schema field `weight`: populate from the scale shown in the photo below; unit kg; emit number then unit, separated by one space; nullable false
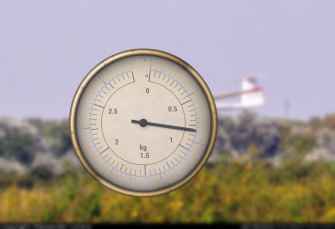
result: 0.8 kg
